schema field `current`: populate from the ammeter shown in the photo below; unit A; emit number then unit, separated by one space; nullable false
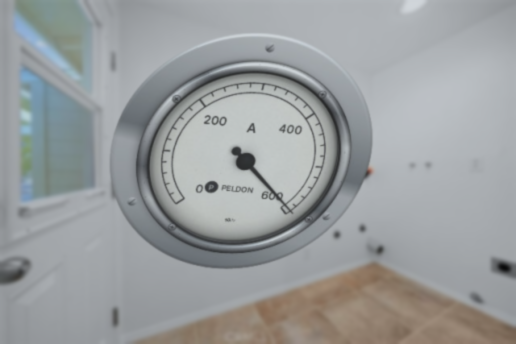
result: 590 A
